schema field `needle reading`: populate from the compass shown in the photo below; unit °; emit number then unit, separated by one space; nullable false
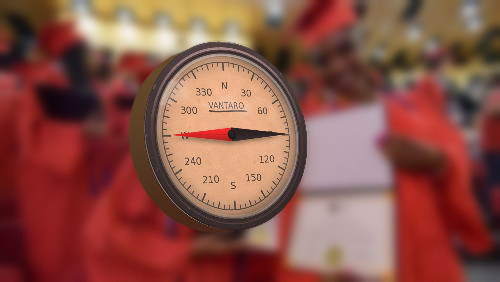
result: 270 °
